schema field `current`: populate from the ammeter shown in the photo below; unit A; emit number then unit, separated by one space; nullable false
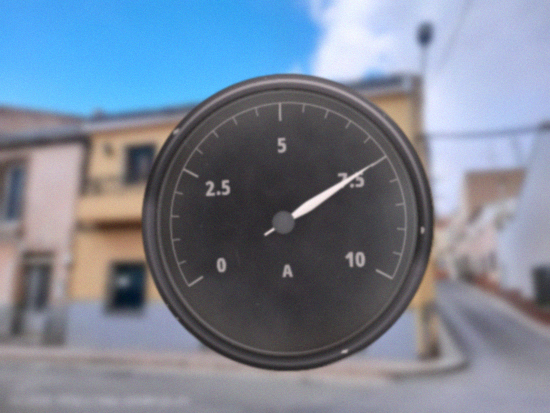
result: 7.5 A
